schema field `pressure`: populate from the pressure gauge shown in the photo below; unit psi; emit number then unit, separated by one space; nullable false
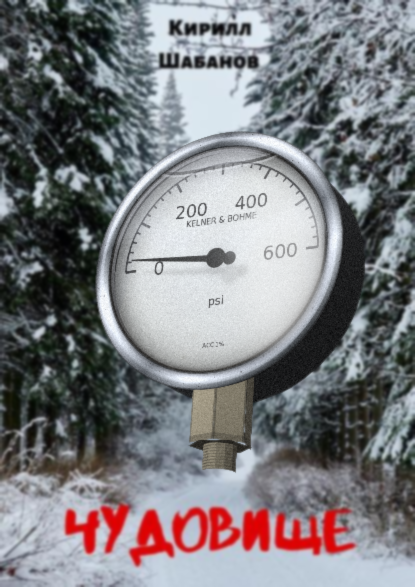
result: 20 psi
